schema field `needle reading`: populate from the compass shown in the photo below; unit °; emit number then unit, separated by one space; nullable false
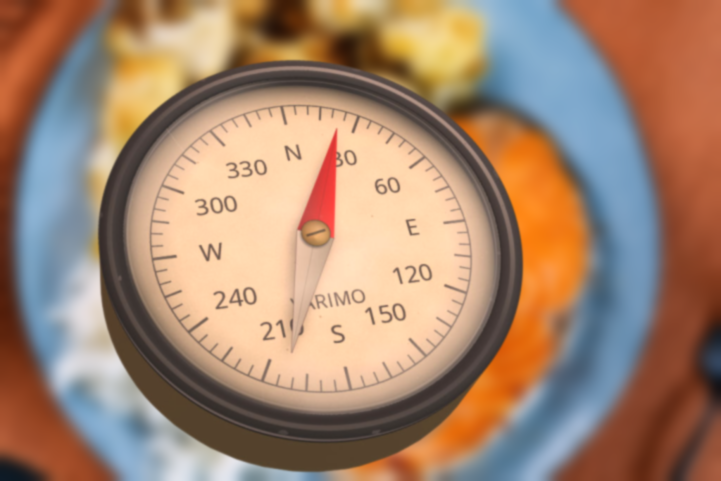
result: 22.5 °
